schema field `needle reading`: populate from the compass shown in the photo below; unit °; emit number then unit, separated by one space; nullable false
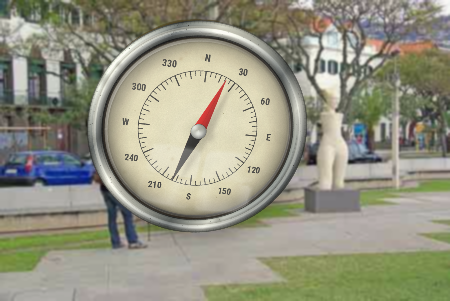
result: 20 °
